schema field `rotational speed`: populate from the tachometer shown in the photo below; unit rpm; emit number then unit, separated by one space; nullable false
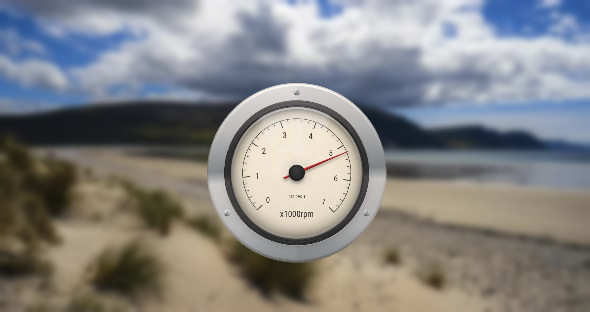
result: 5200 rpm
